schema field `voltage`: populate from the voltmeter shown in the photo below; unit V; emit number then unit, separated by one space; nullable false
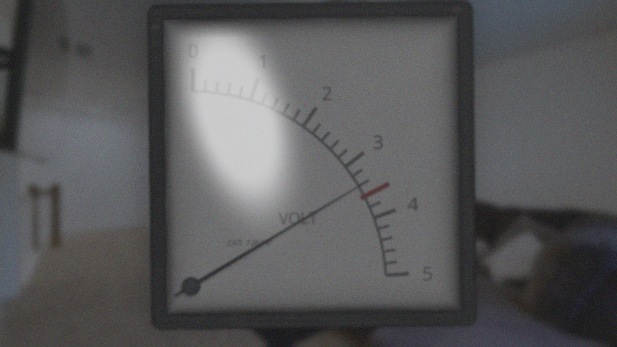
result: 3.4 V
